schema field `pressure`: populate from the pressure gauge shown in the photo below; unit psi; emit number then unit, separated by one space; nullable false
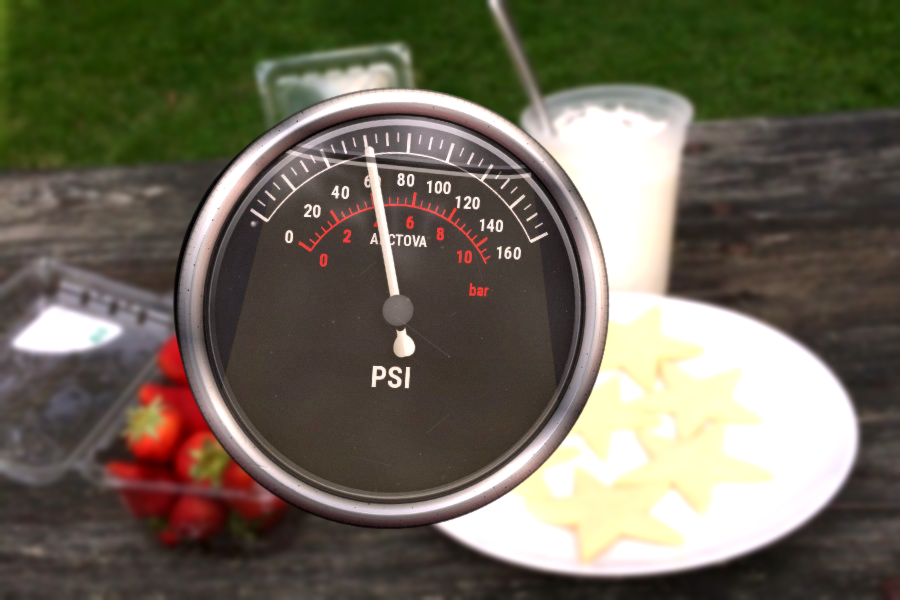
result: 60 psi
